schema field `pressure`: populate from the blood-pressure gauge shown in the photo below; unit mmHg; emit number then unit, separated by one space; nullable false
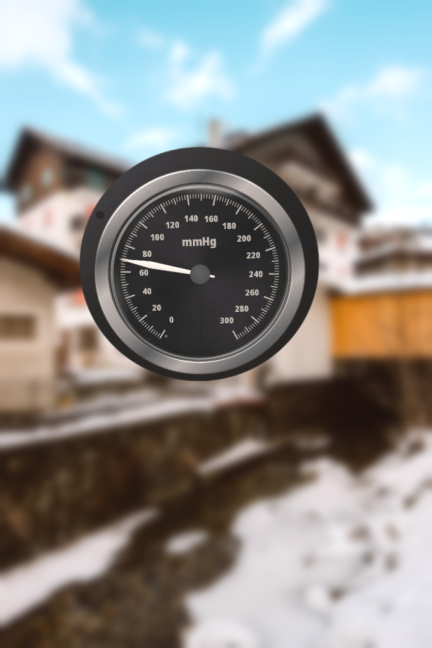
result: 70 mmHg
